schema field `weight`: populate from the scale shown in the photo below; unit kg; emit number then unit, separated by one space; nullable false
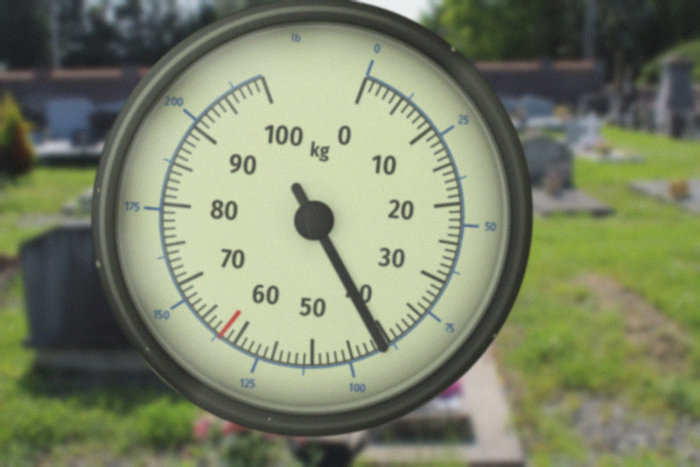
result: 41 kg
